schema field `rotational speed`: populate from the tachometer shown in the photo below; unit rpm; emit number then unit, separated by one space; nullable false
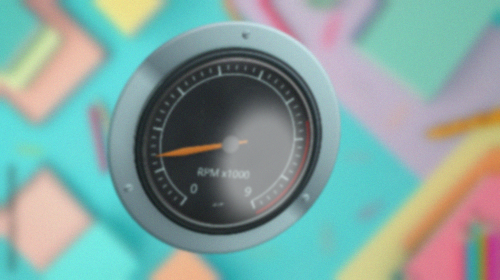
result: 1400 rpm
